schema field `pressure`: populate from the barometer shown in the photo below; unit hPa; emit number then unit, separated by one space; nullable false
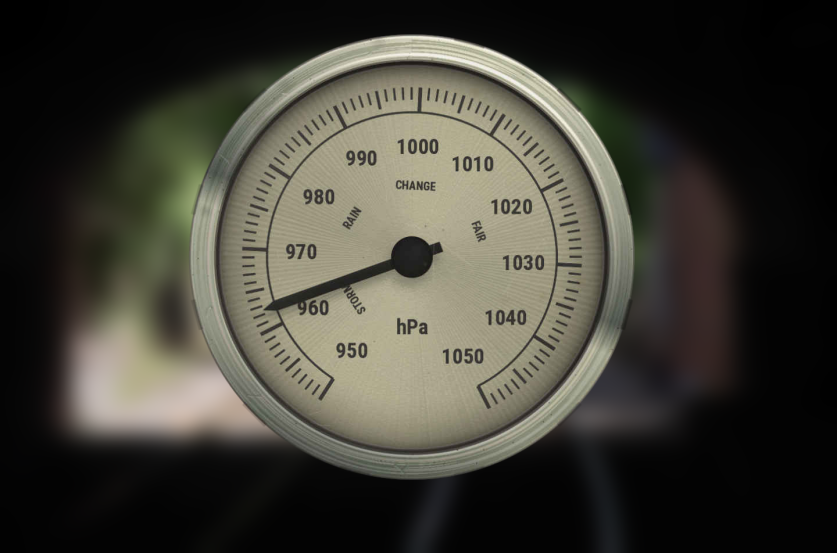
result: 962.5 hPa
